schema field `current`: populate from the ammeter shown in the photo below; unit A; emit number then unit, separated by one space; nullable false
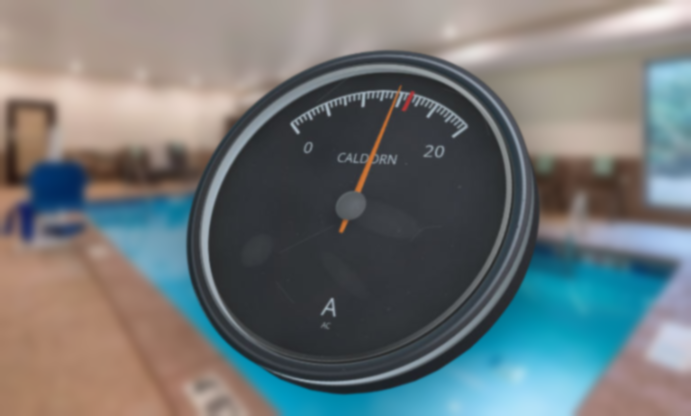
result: 12 A
